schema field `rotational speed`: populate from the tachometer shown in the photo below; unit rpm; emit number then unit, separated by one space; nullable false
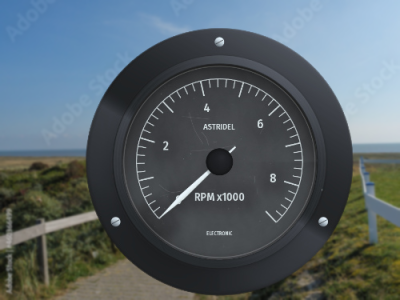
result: 0 rpm
